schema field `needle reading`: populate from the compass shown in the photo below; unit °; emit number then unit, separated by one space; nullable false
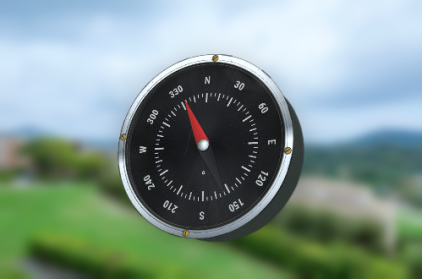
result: 335 °
